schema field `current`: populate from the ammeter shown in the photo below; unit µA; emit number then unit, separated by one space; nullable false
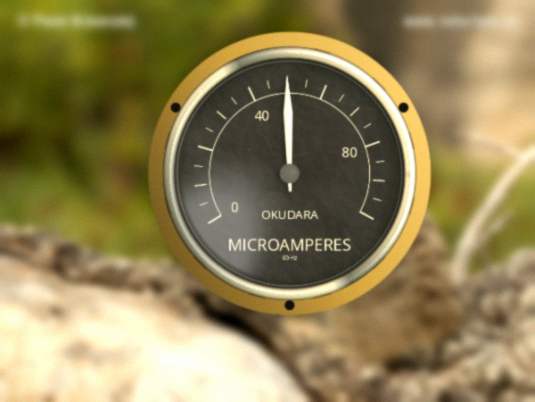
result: 50 µA
